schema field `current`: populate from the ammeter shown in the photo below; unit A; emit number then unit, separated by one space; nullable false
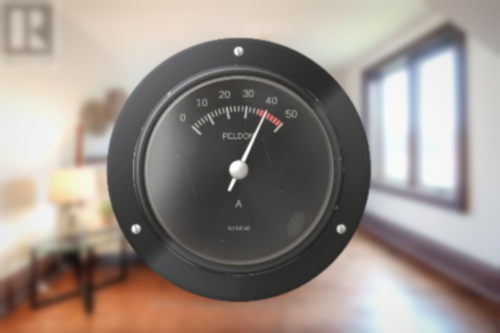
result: 40 A
